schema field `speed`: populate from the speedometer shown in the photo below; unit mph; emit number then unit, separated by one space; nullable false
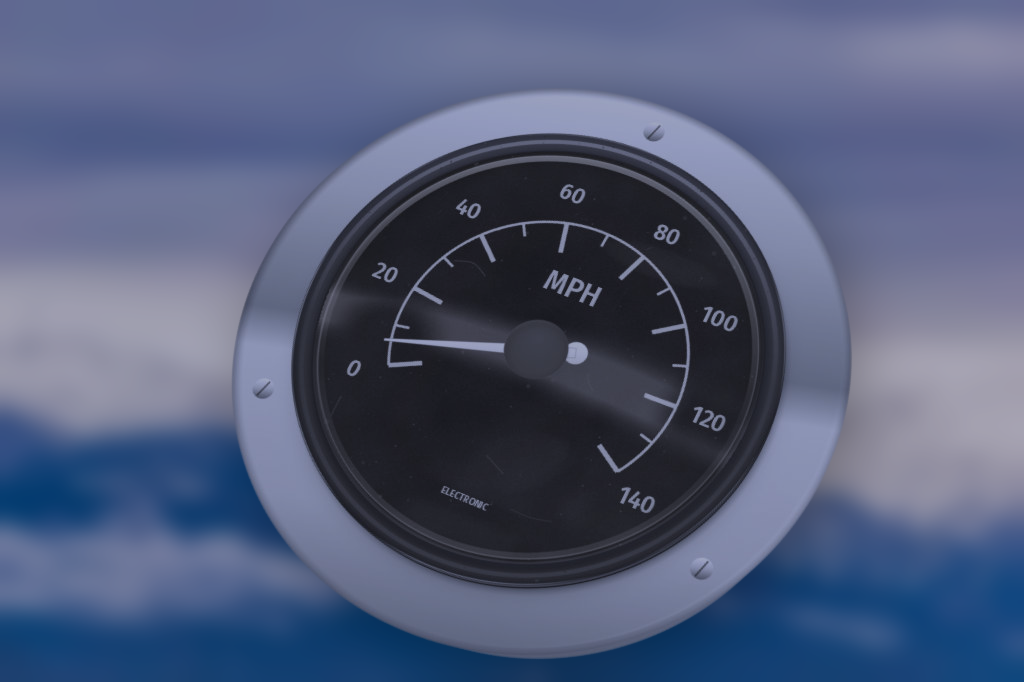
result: 5 mph
